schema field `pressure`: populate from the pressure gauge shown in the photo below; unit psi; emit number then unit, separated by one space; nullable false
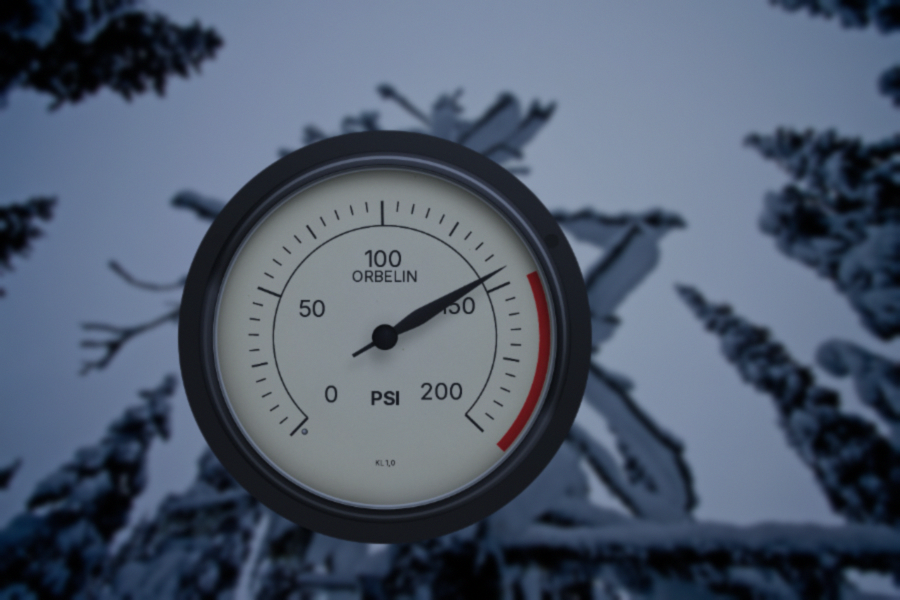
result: 145 psi
